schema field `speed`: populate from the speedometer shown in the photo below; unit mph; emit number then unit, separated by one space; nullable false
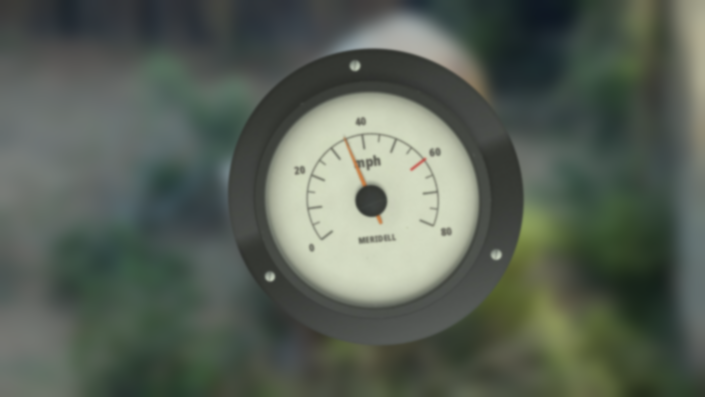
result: 35 mph
